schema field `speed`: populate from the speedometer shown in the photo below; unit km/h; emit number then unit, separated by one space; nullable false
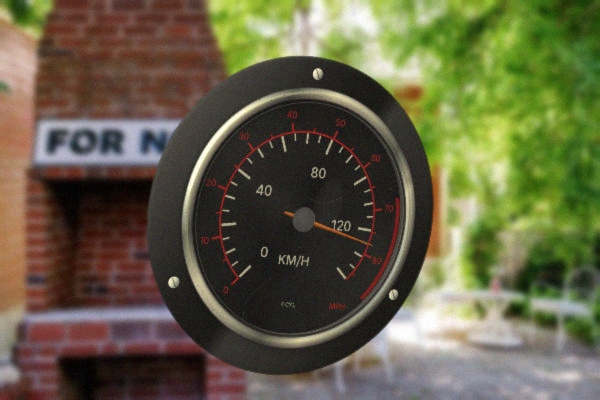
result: 125 km/h
